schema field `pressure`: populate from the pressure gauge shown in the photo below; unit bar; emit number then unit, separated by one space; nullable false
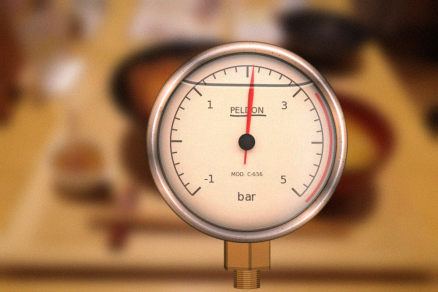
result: 2.1 bar
